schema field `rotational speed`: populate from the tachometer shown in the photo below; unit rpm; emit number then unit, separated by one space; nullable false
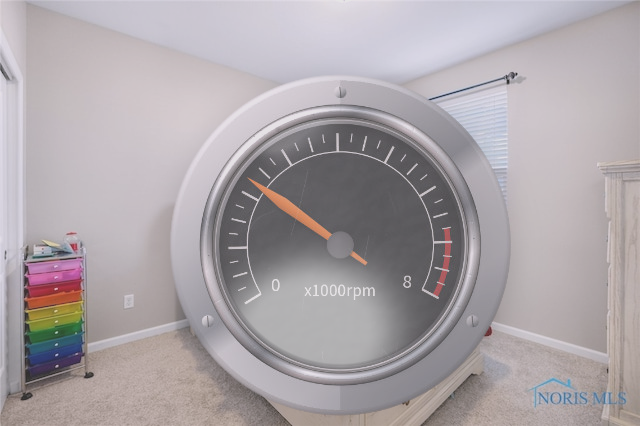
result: 2250 rpm
